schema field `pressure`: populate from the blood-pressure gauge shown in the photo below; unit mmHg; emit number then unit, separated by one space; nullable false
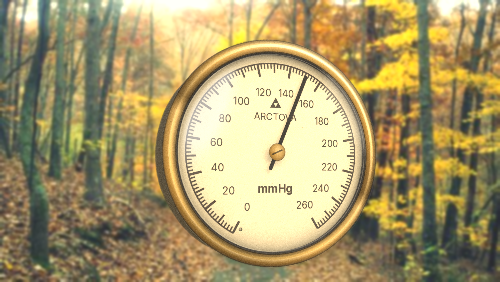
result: 150 mmHg
